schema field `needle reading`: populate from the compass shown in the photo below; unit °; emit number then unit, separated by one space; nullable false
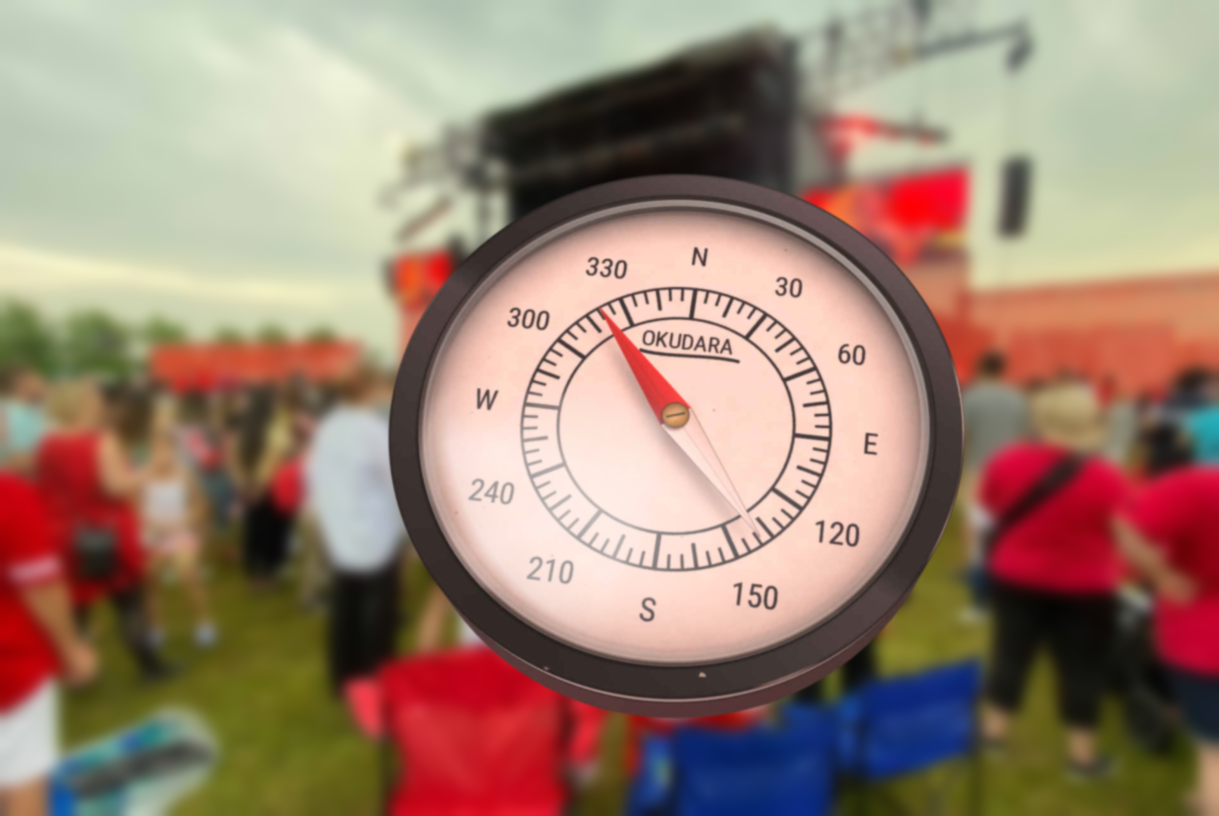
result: 320 °
